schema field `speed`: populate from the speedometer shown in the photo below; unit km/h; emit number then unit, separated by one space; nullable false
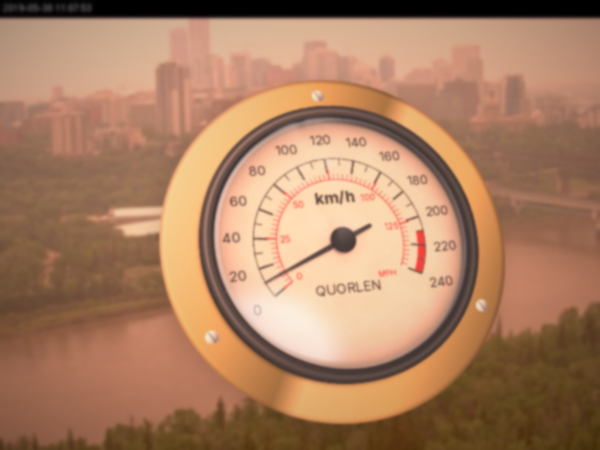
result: 10 km/h
